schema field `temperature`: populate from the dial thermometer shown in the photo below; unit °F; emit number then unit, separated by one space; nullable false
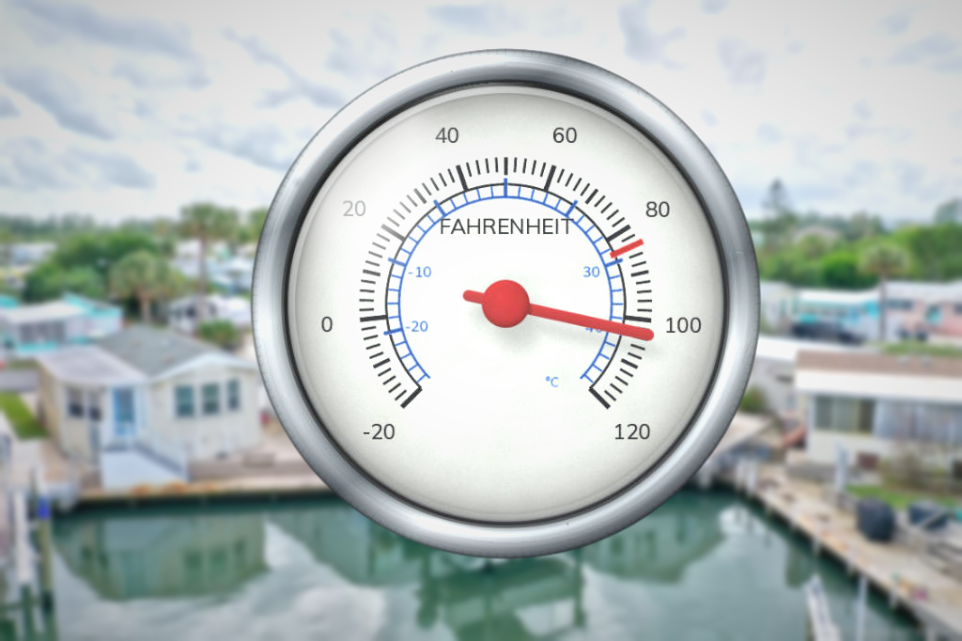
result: 103 °F
